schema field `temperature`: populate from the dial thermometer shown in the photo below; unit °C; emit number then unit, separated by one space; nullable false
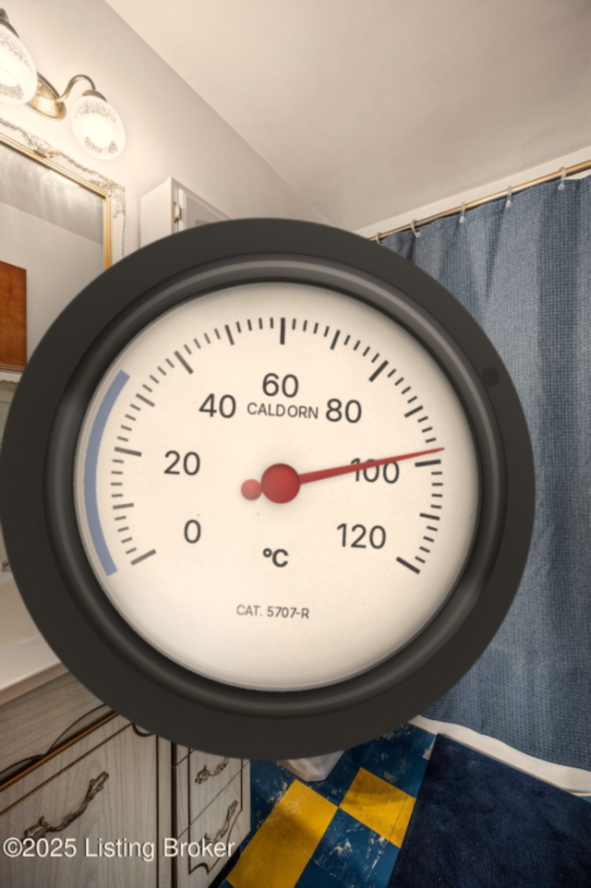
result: 98 °C
